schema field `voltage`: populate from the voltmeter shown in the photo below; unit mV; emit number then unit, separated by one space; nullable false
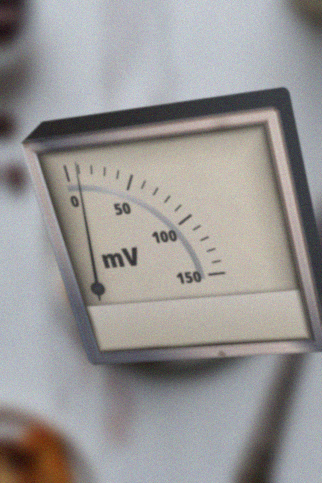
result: 10 mV
